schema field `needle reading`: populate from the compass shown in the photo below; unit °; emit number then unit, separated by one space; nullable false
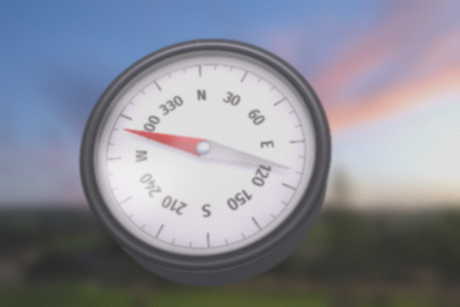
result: 290 °
